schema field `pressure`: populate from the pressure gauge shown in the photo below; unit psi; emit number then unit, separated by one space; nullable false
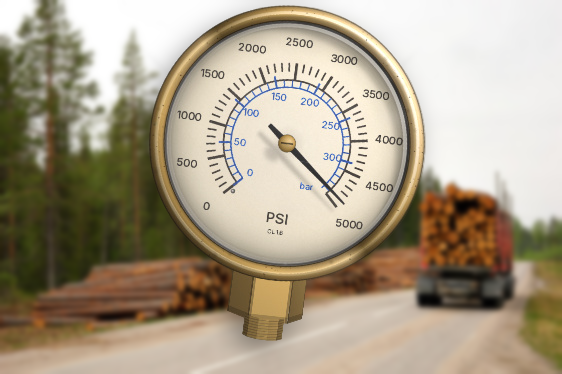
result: 4900 psi
